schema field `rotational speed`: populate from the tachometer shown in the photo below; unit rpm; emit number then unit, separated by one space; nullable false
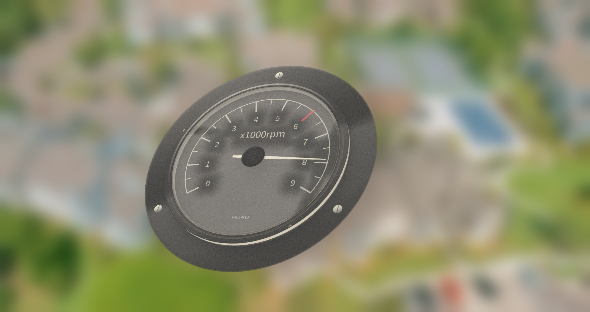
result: 8000 rpm
